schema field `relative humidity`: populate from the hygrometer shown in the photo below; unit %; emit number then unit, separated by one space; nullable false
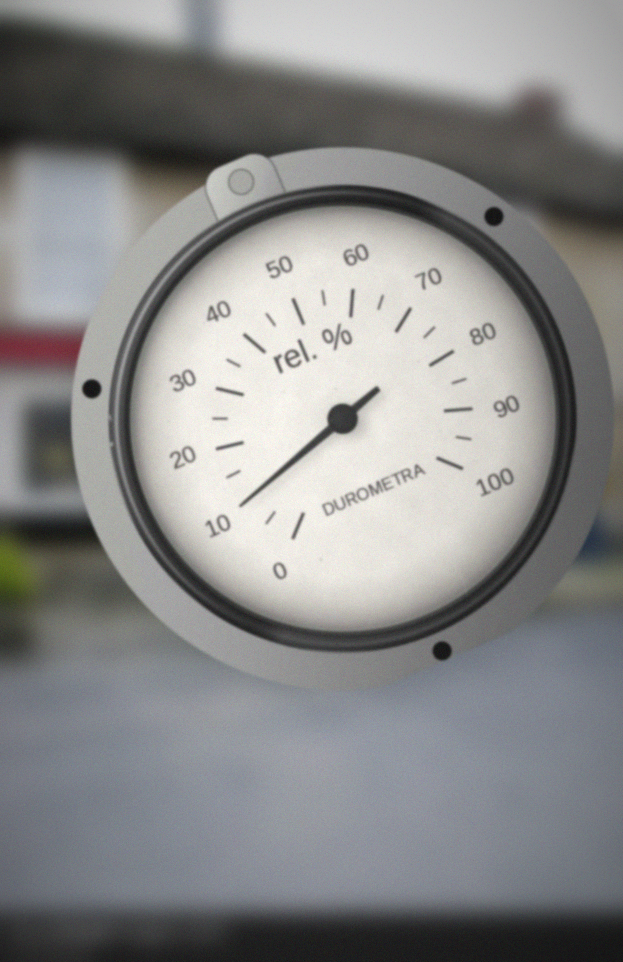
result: 10 %
